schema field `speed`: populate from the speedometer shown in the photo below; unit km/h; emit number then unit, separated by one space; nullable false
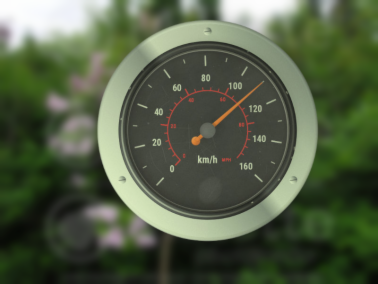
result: 110 km/h
